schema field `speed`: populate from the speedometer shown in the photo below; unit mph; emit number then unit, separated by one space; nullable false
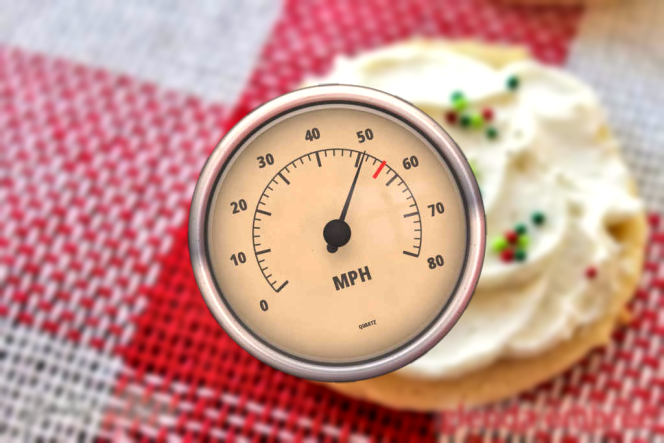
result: 51 mph
